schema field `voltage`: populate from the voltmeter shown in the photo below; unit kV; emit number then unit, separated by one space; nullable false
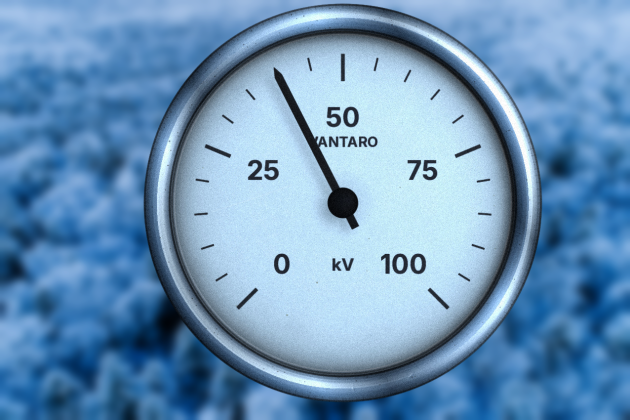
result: 40 kV
